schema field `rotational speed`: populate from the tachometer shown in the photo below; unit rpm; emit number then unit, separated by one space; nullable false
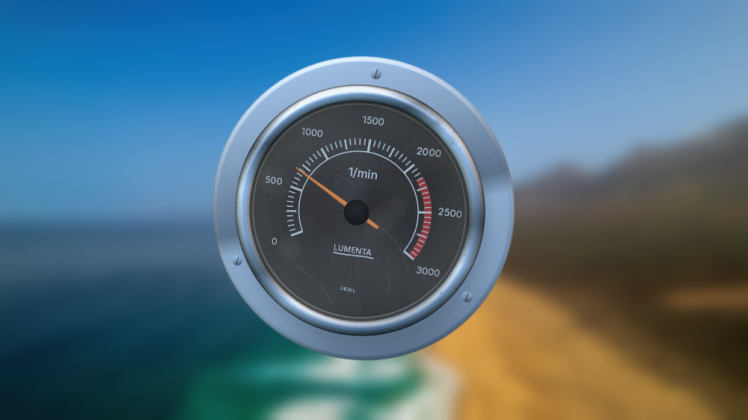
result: 700 rpm
